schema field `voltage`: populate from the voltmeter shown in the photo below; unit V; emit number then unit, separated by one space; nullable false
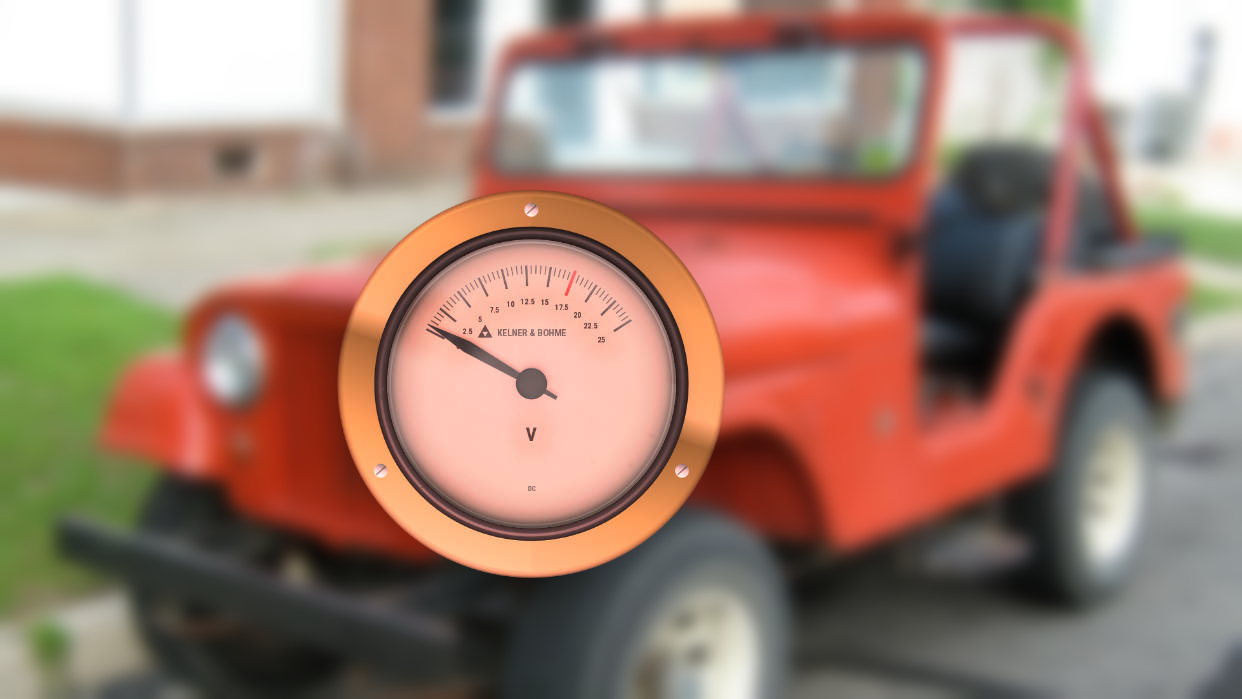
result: 0.5 V
